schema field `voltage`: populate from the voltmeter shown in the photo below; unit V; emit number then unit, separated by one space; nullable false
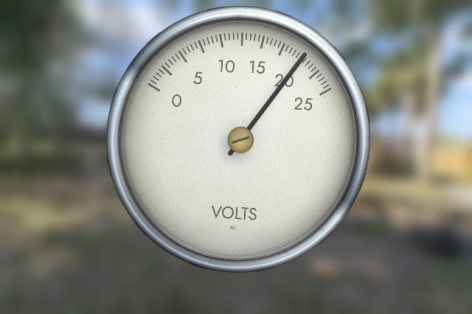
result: 20 V
